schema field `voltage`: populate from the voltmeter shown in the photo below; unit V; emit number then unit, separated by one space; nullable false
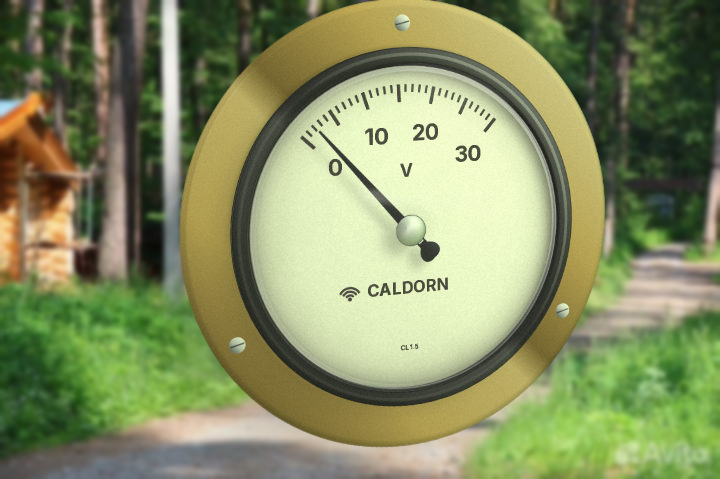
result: 2 V
